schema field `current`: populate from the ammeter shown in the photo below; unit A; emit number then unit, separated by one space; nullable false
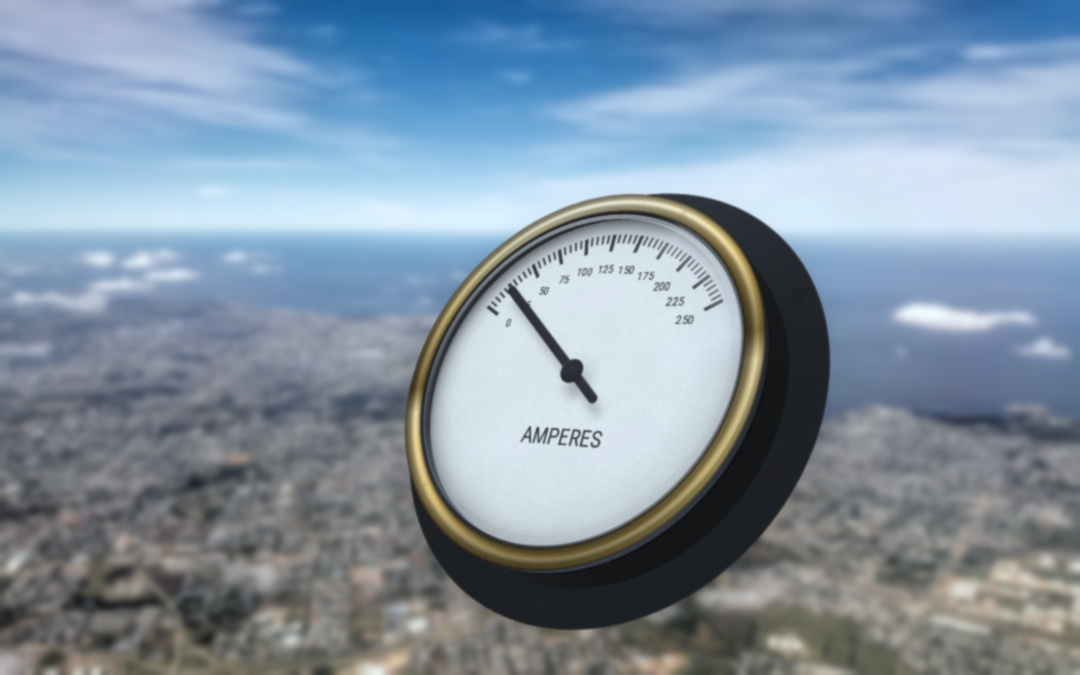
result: 25 A
